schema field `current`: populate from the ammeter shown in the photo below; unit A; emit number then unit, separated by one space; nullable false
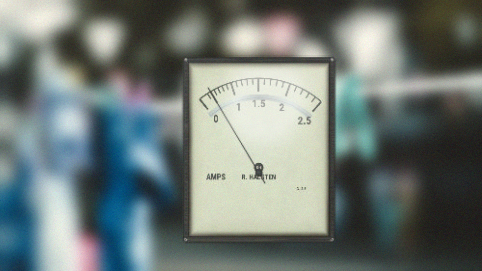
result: 0.5 A
